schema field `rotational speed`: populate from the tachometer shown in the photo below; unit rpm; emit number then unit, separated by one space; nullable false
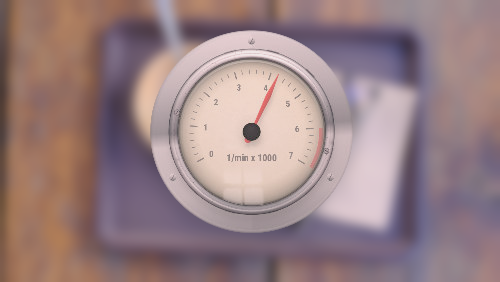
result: 4200 rpm
